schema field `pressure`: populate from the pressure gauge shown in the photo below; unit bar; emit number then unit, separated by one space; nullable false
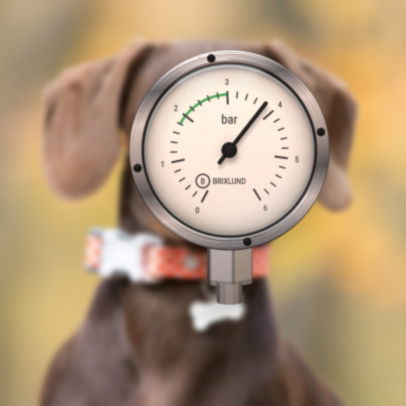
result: 3.8 bar
